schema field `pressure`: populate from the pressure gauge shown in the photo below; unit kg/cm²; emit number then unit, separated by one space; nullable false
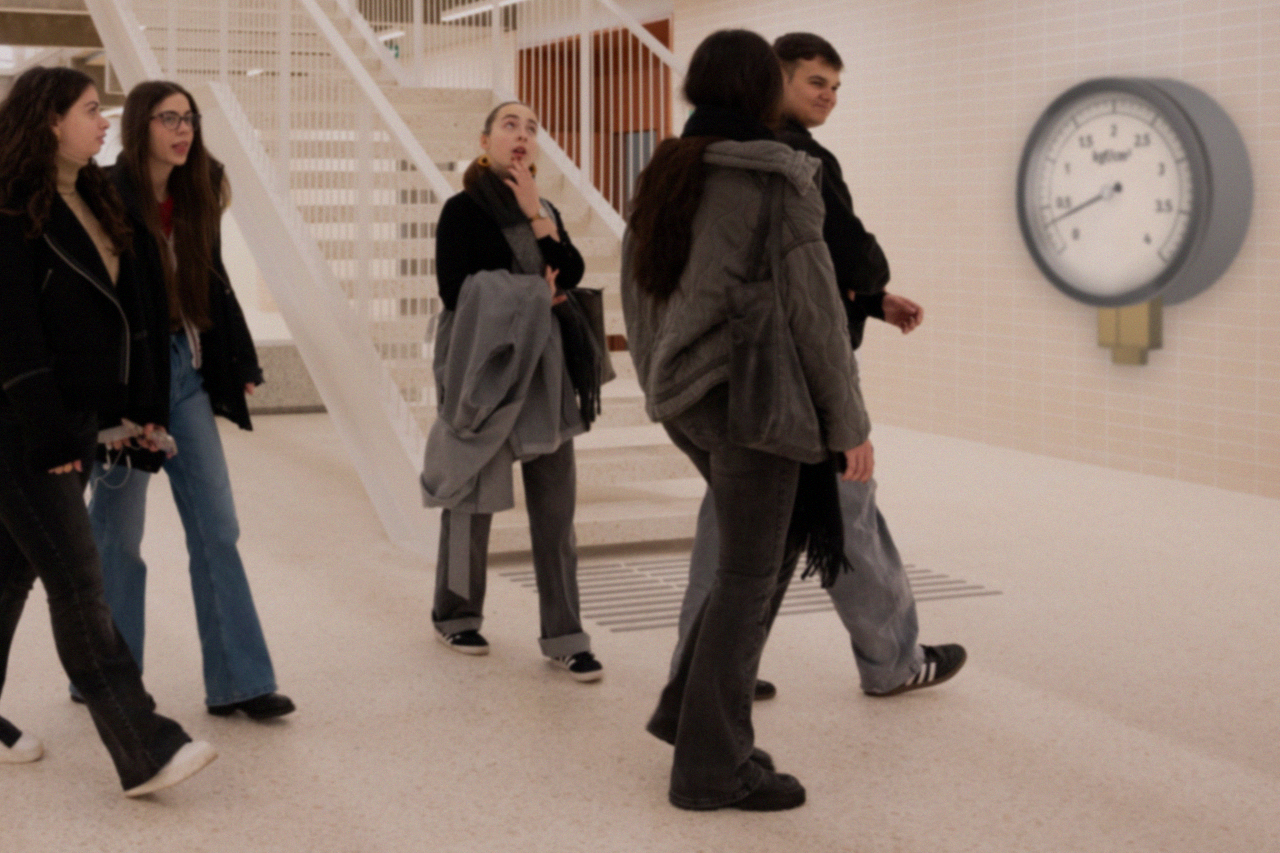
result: 0.3 kg/cm²
